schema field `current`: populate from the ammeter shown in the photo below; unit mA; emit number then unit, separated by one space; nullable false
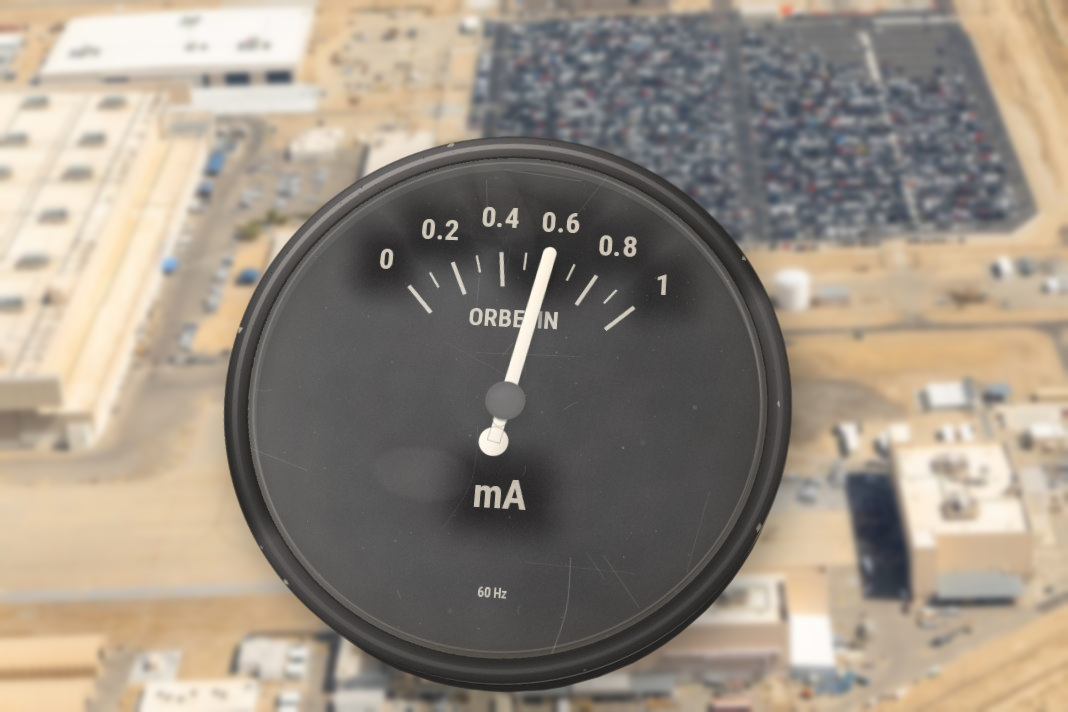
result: 0.6 mA
